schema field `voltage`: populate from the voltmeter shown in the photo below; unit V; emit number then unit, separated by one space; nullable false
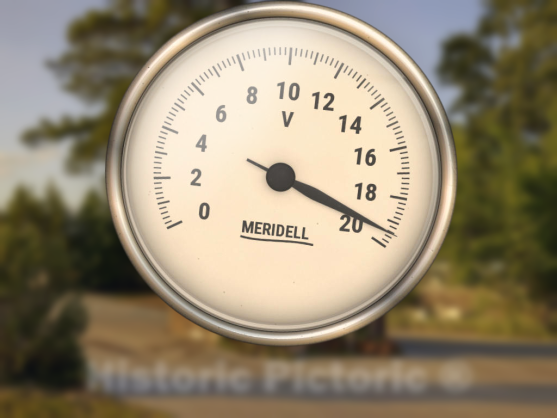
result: 19.4 V
